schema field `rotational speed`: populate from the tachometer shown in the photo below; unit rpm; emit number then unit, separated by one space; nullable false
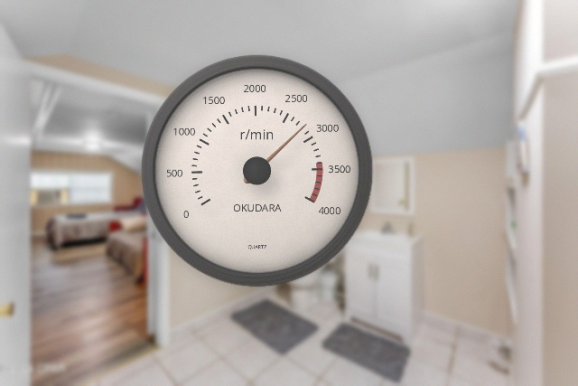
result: 2800 rpm
